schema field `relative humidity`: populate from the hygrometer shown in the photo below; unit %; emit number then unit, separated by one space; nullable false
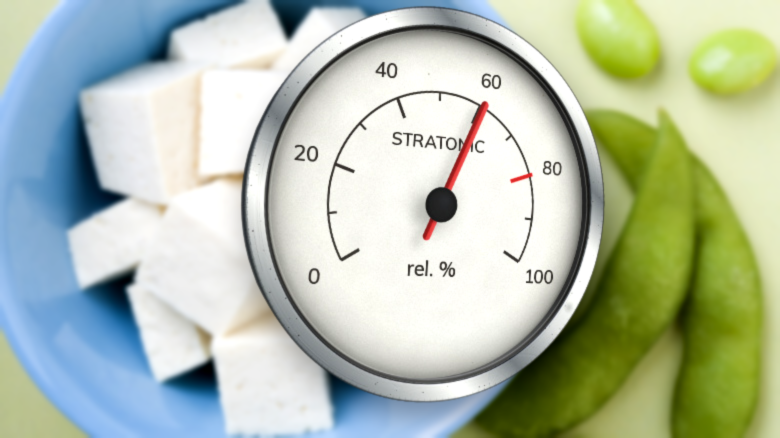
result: 60 %
